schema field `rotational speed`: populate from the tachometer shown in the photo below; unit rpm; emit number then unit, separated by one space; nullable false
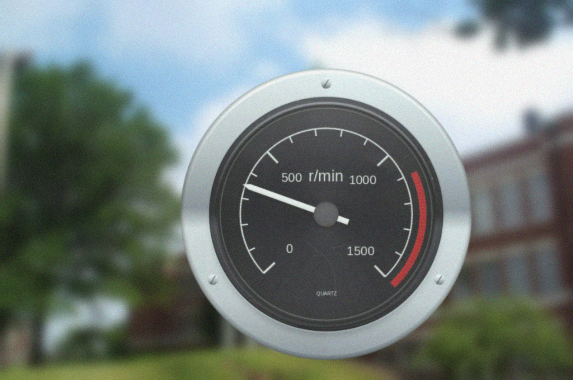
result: 350 rpm
